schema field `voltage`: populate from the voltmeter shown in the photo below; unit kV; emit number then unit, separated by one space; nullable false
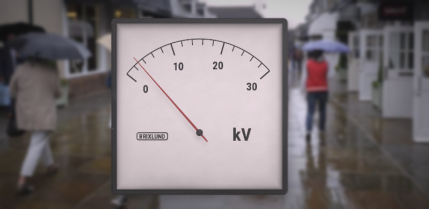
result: 3 kV
